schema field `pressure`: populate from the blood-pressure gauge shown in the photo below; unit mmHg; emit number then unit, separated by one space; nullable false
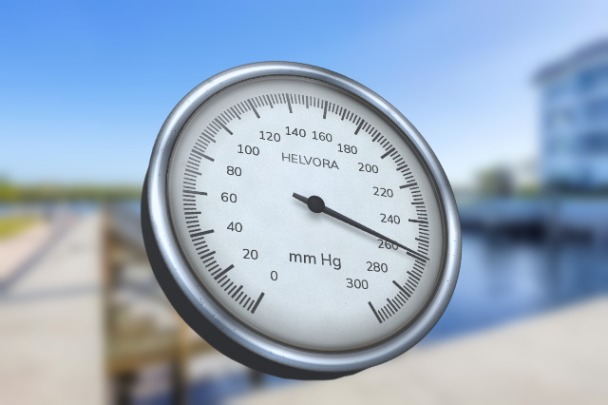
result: 260 mmHg
